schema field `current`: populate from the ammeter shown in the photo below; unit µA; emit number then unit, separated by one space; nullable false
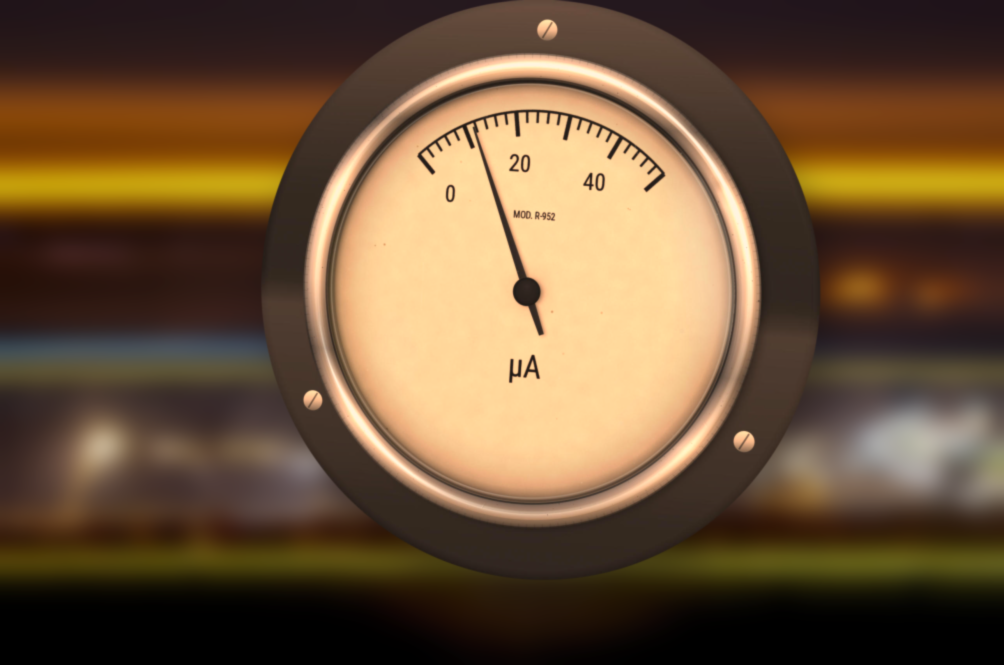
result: 12 µA
